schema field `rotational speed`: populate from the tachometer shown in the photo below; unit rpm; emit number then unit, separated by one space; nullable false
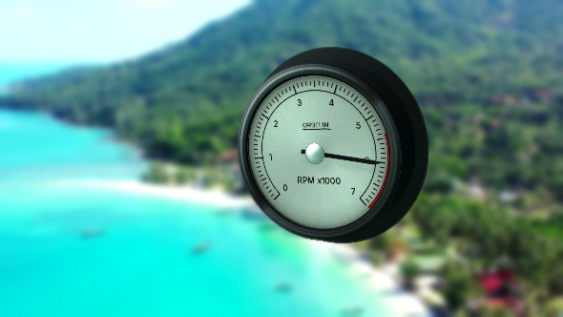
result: 6000 rpm
